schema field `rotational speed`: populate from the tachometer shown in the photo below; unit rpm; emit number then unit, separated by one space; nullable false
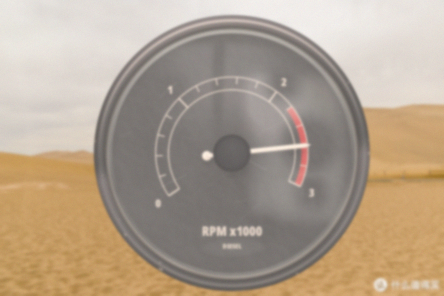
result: 2600 rpm
